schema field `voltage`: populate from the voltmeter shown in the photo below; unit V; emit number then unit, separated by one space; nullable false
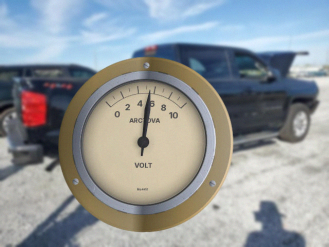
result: 5.5 V
